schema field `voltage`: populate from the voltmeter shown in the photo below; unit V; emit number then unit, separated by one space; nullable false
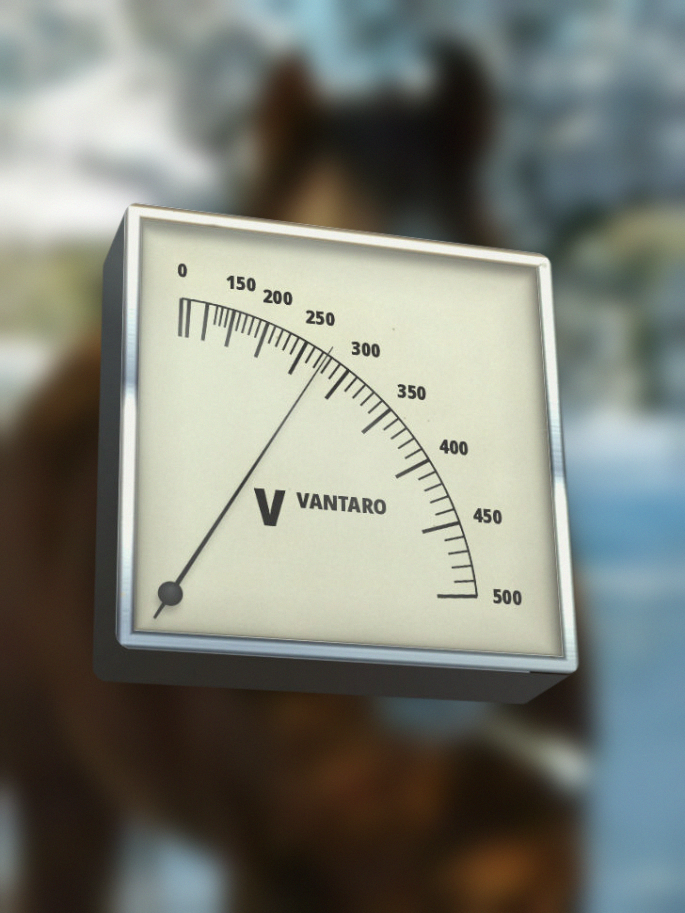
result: 275 V
